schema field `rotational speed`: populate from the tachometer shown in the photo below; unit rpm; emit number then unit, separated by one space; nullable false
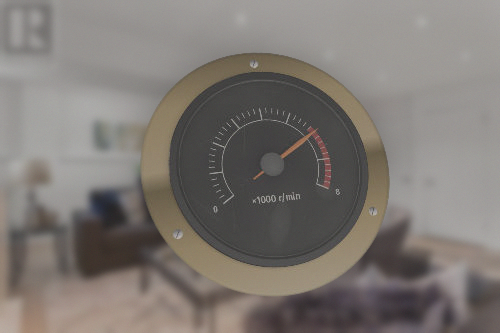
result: 6000 rpm
